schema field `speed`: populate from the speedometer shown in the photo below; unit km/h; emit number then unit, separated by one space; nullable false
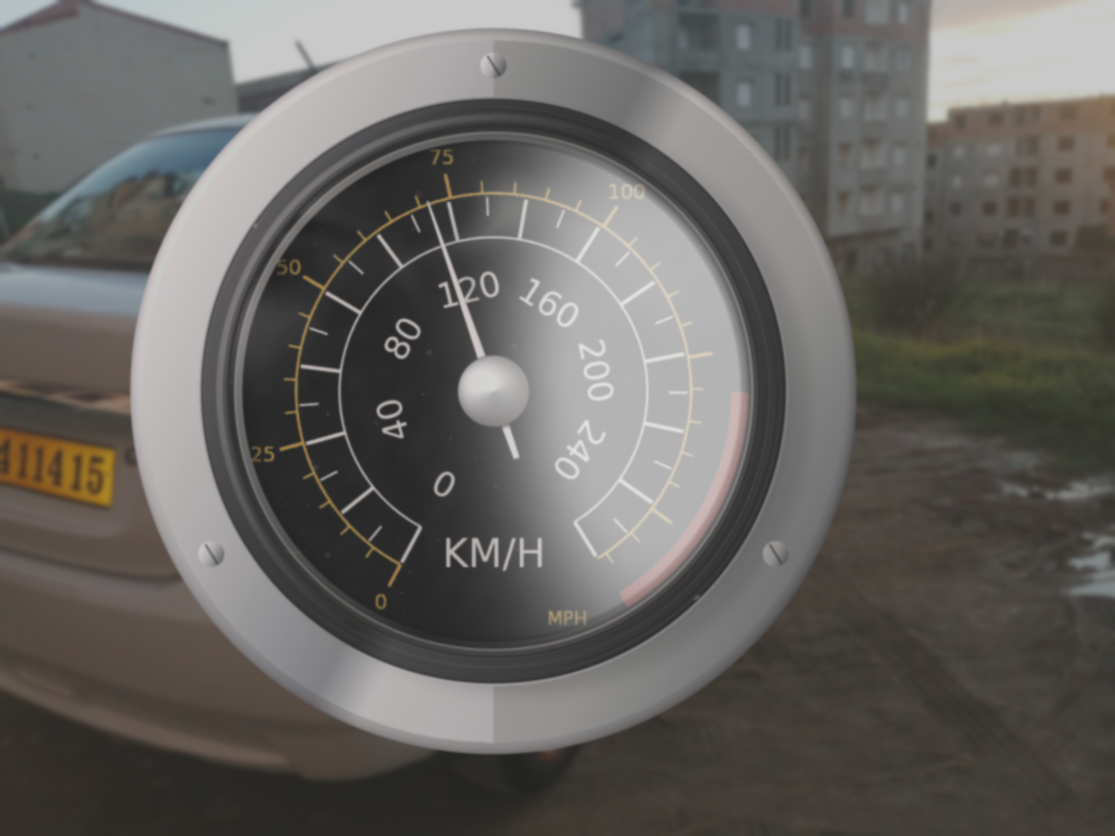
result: 115 km/h
